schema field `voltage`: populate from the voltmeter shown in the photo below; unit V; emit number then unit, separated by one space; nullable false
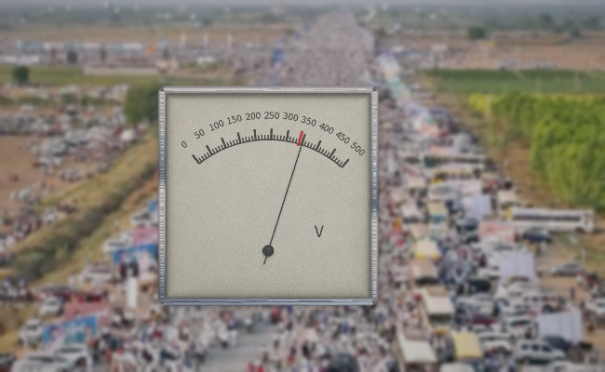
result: 350 V
